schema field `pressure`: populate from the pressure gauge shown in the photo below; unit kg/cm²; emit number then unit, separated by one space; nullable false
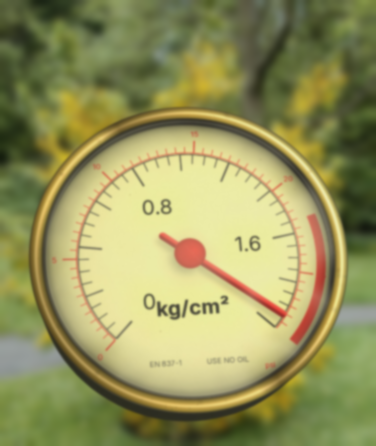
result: 1.95 kg/cm²
